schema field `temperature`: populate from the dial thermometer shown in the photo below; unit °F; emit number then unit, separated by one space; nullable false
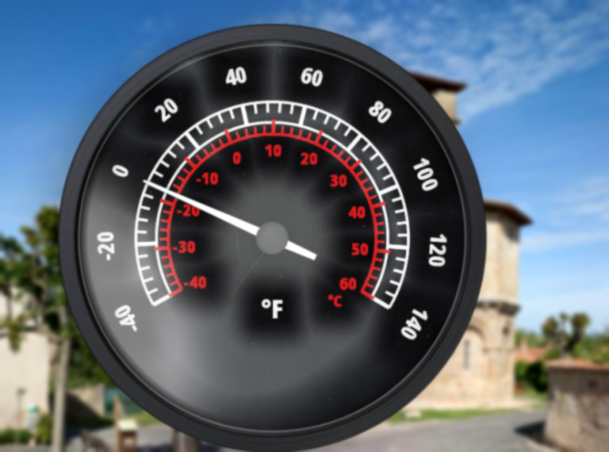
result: 0 °F
